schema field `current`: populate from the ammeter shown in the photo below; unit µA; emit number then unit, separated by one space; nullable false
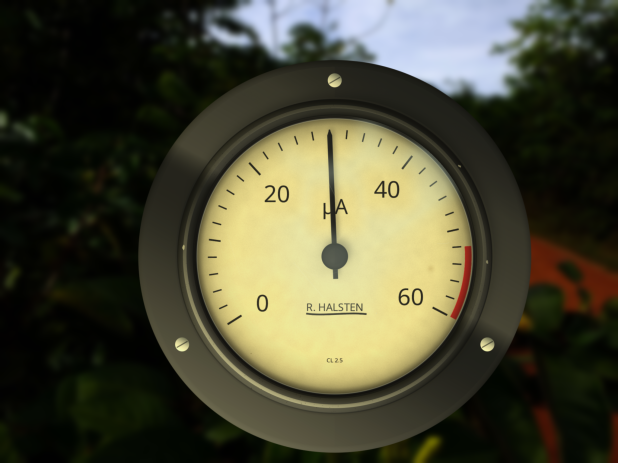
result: 30 µA
